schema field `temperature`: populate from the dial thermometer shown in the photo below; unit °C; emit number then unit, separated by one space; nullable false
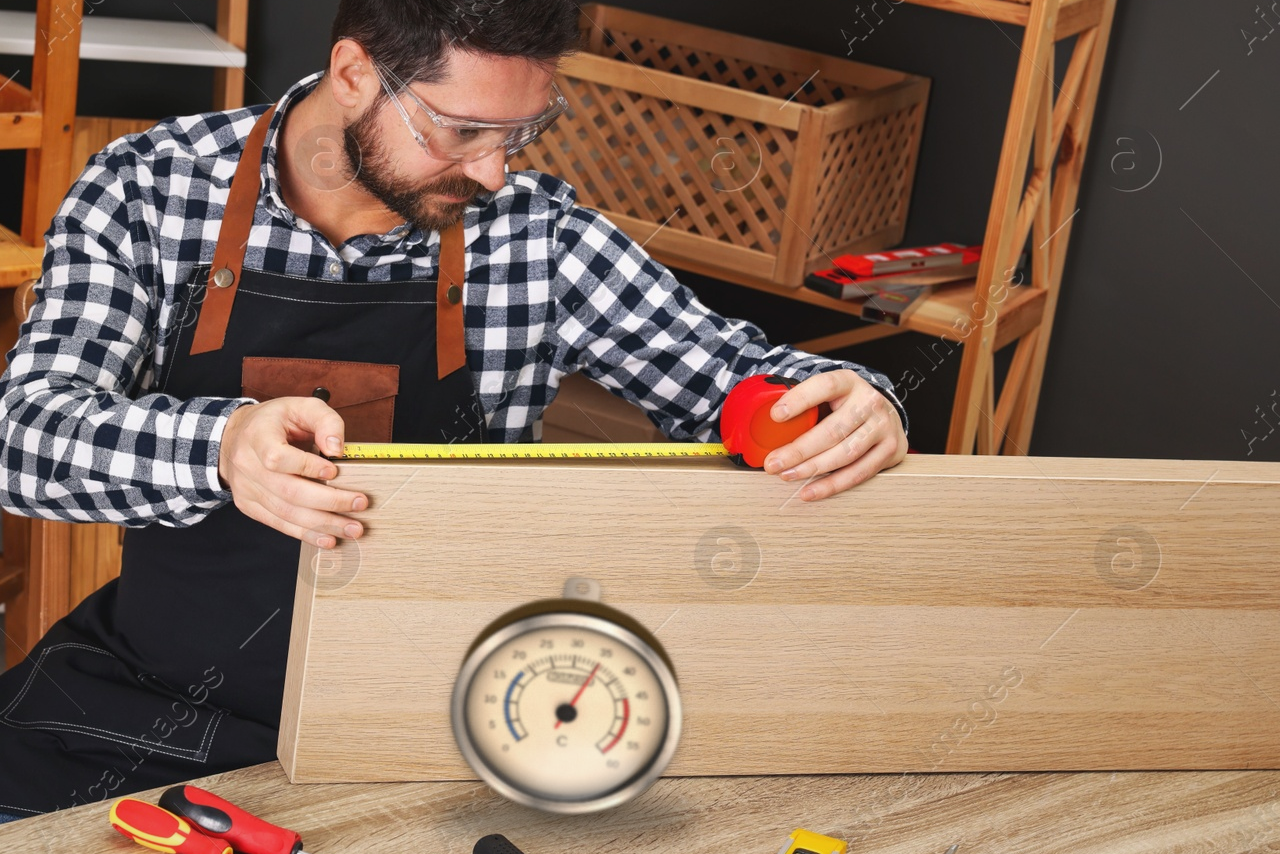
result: 35 °C
